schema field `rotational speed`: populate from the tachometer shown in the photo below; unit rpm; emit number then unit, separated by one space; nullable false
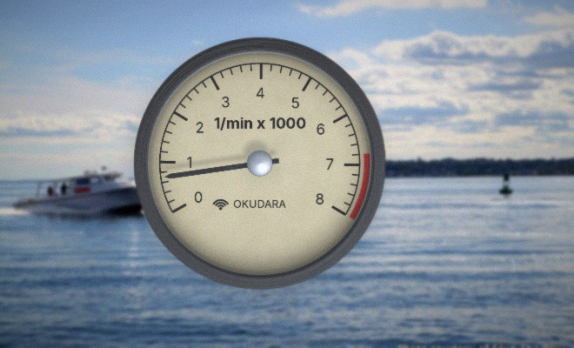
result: 700 rpm
